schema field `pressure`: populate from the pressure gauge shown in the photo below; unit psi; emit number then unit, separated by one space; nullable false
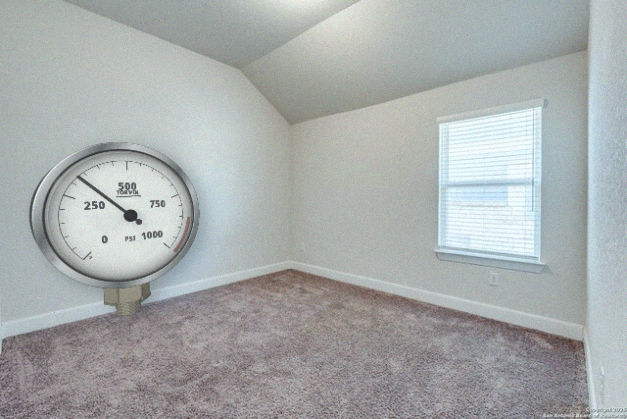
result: 325 psi
